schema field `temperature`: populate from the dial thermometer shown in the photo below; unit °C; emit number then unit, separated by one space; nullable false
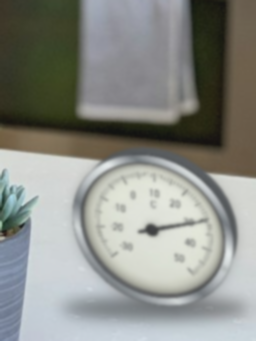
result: 30 °C
